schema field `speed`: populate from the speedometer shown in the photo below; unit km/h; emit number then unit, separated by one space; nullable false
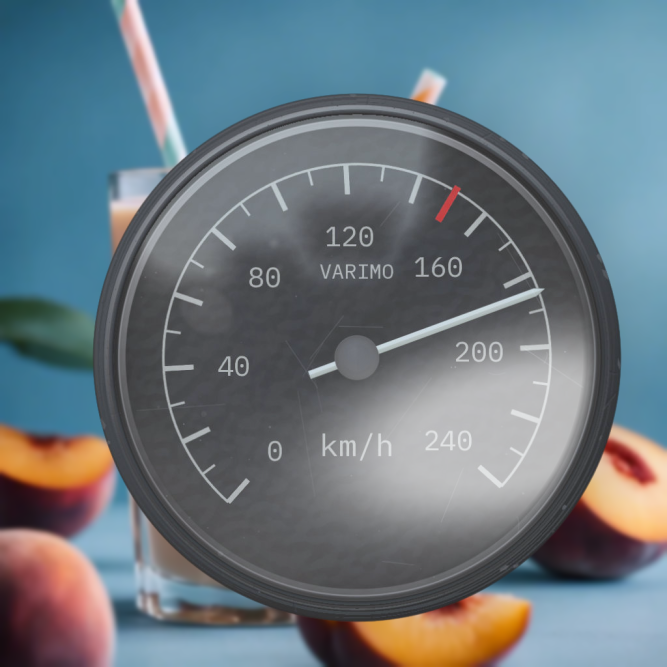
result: 185 km/h
